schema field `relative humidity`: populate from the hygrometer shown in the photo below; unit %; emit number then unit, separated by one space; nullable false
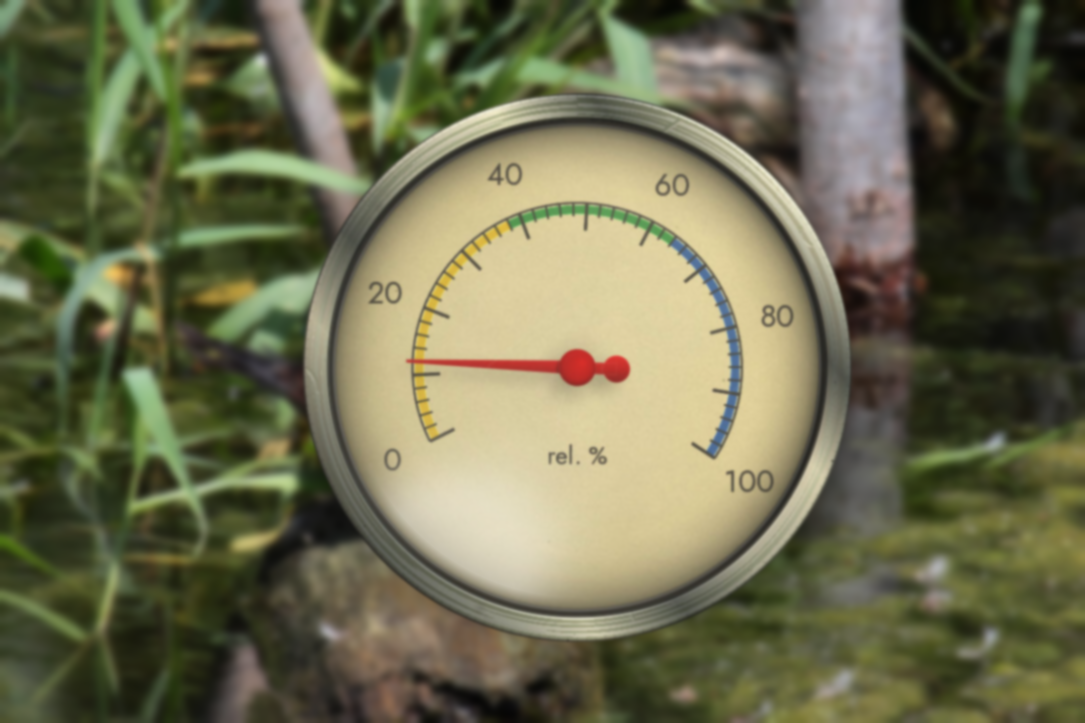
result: 12 %
